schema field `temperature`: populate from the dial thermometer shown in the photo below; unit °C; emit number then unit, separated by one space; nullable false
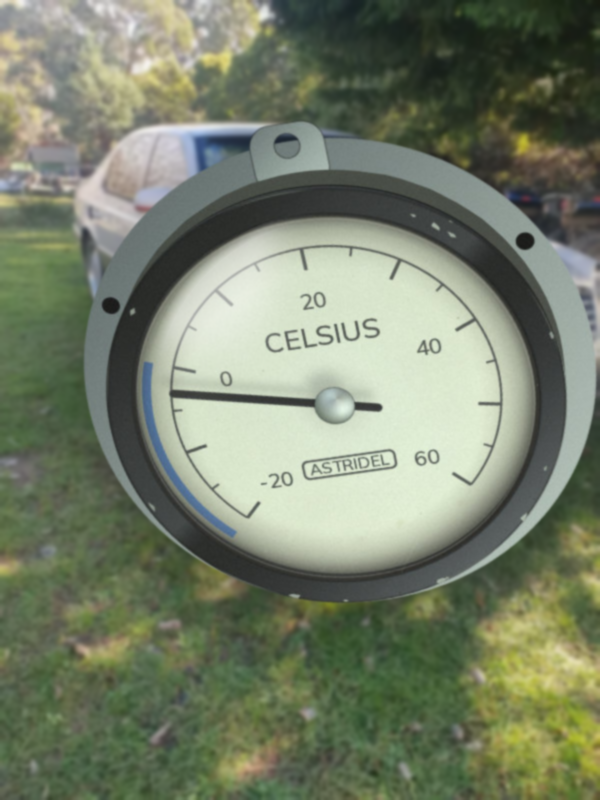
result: -2.5 °C
